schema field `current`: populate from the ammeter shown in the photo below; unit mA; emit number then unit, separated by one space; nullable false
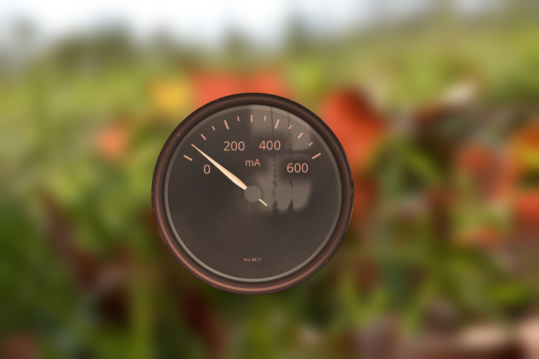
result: 50 mA
